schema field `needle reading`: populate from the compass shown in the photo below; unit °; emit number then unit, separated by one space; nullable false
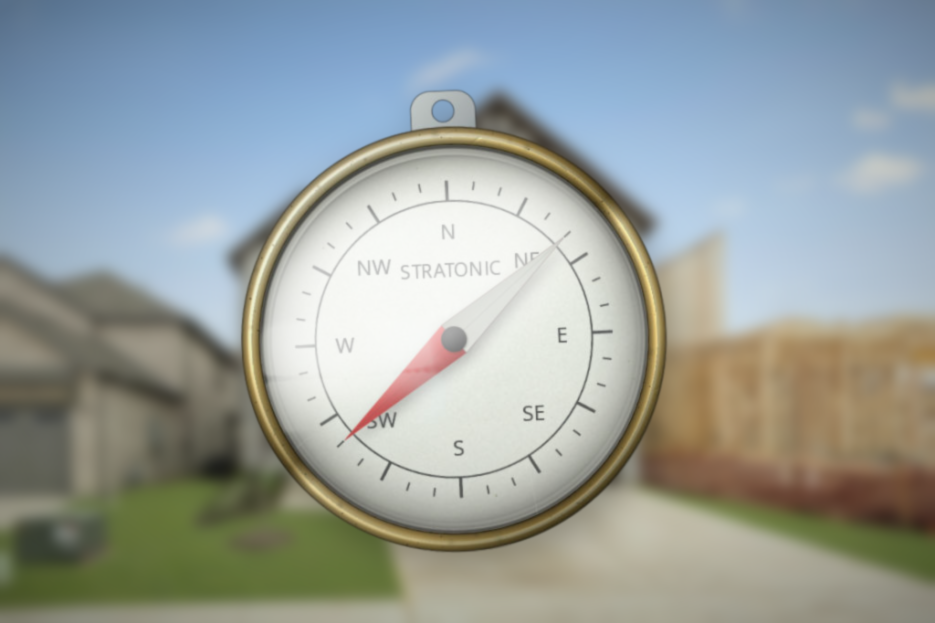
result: 230 °
